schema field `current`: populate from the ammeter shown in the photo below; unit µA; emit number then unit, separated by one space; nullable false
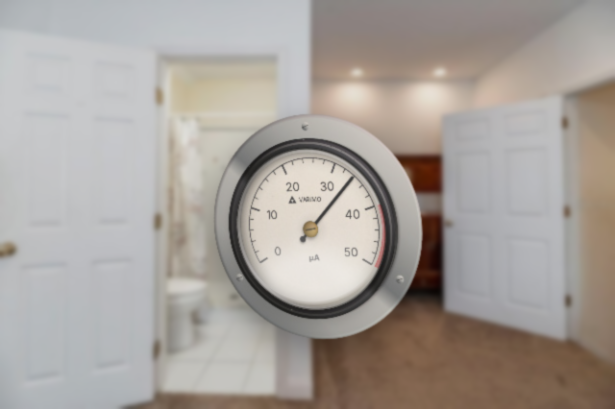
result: 34 µA
